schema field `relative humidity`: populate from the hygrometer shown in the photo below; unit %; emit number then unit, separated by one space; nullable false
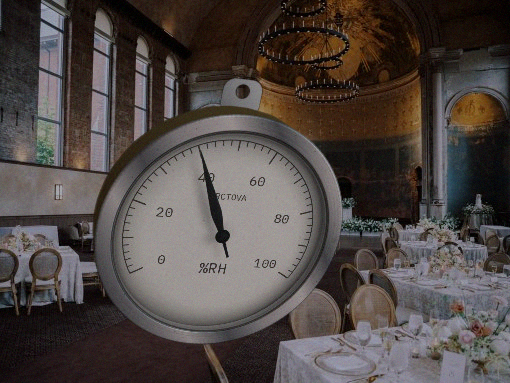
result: 40 %
